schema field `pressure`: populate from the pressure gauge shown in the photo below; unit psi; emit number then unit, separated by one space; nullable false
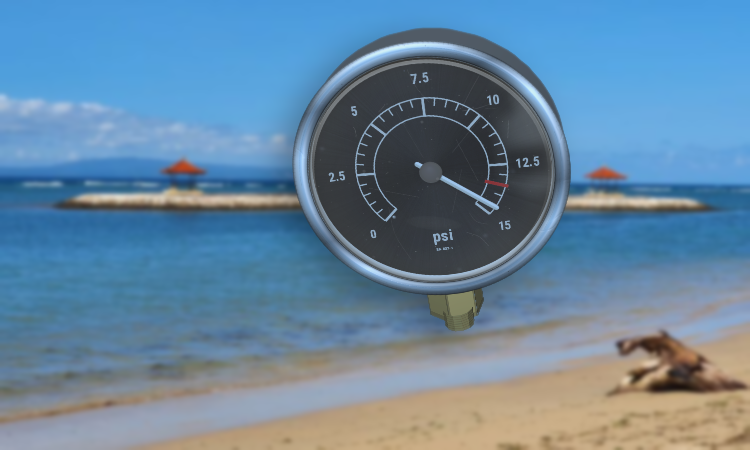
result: 14.5 psi
